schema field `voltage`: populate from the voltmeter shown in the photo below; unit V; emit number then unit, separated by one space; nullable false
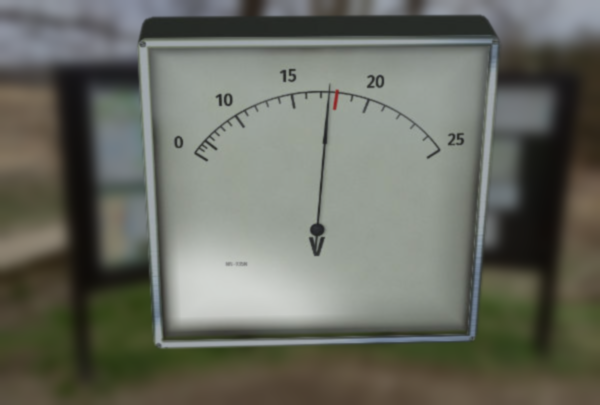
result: 17.5 V
